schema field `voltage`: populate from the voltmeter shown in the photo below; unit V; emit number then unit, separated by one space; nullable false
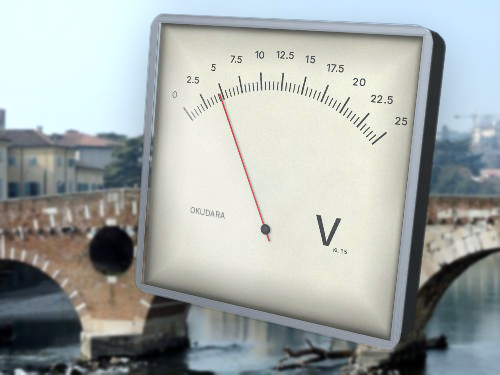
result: 5 V
